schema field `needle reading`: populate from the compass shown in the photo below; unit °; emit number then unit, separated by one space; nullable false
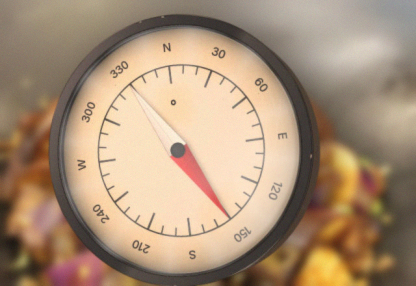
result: 150 °
